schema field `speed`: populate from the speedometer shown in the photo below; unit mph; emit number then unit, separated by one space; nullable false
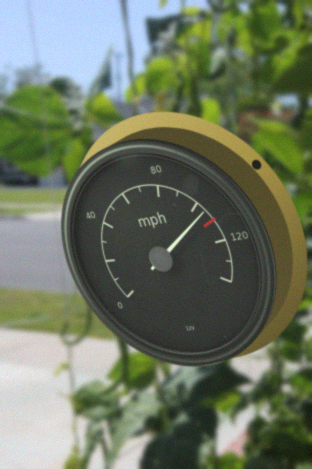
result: 105 mph
